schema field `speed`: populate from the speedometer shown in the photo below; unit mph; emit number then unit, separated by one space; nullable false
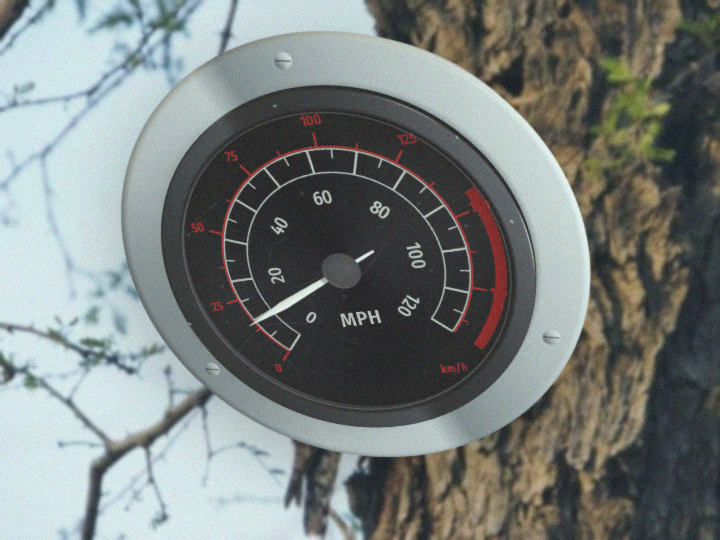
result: 10 mph
